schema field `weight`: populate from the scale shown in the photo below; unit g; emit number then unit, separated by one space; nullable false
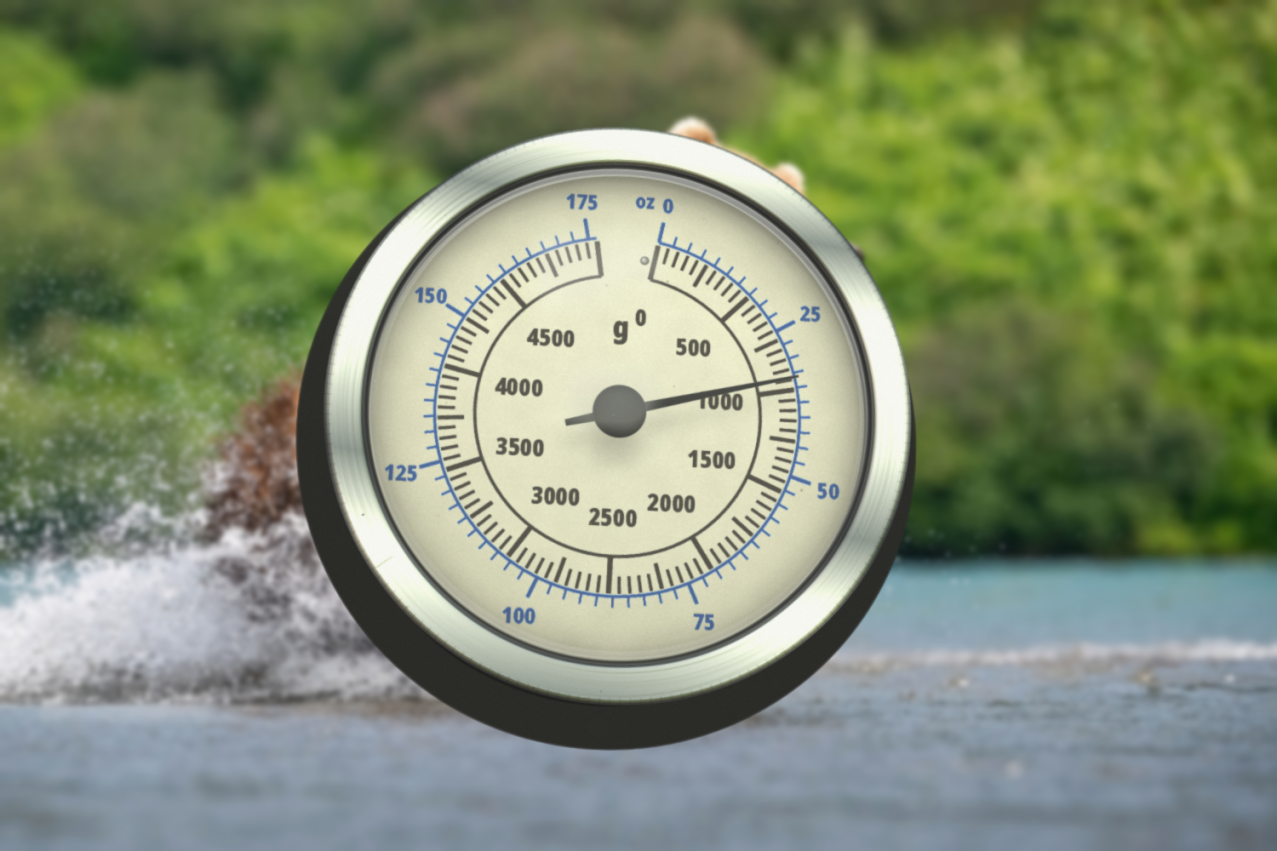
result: 950 g
